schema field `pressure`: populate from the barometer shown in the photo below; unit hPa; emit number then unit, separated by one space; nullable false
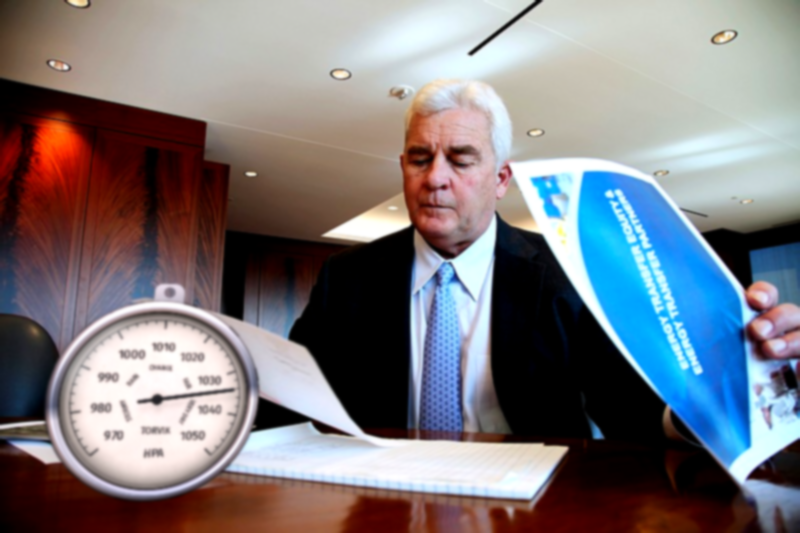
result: 1034 hPa
